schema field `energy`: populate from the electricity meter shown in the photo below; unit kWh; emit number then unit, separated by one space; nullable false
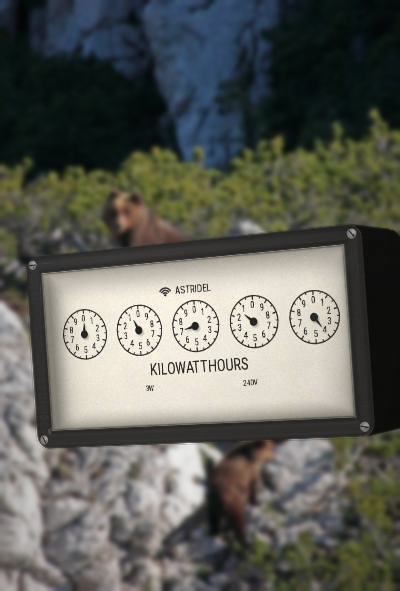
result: 714 kWh
